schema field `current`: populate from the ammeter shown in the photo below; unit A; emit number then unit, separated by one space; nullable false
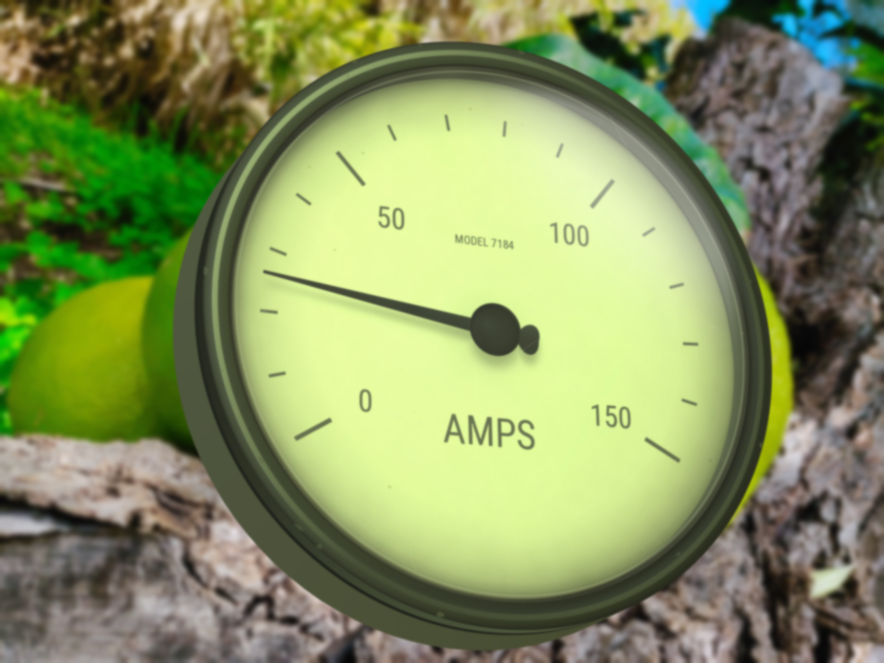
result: 25 A
